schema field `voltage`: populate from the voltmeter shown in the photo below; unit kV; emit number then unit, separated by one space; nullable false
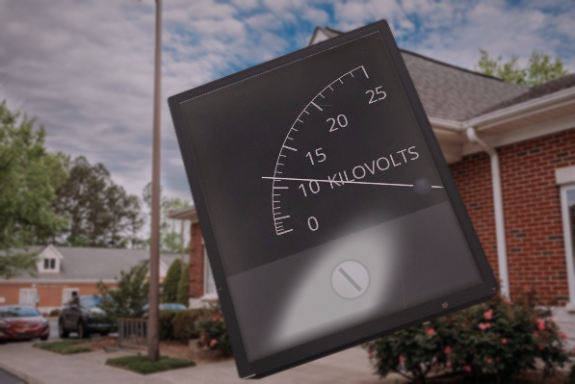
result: 11 kV
